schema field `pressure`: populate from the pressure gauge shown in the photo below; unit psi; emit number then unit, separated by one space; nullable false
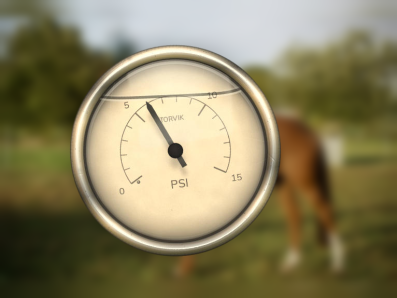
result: 6 psi
